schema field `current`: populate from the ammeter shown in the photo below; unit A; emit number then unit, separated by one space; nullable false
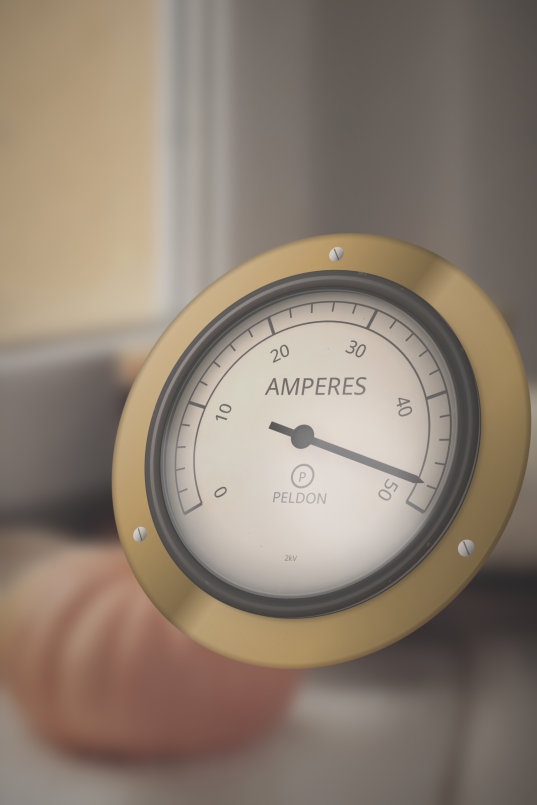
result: 48 A
